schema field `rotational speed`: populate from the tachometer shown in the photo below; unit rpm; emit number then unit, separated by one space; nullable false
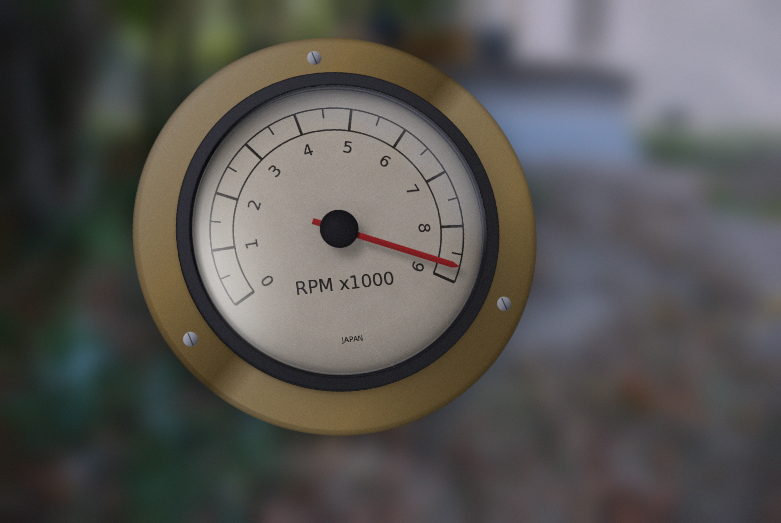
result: 8750 rpm
